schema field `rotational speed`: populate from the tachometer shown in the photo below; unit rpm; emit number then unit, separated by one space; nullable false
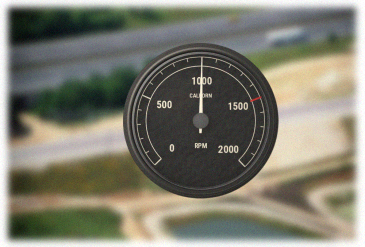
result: 1000 rpm
